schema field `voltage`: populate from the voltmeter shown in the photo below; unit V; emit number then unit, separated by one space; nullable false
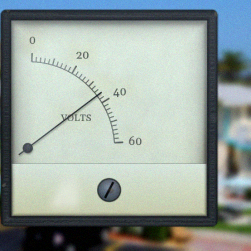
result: 36 V
